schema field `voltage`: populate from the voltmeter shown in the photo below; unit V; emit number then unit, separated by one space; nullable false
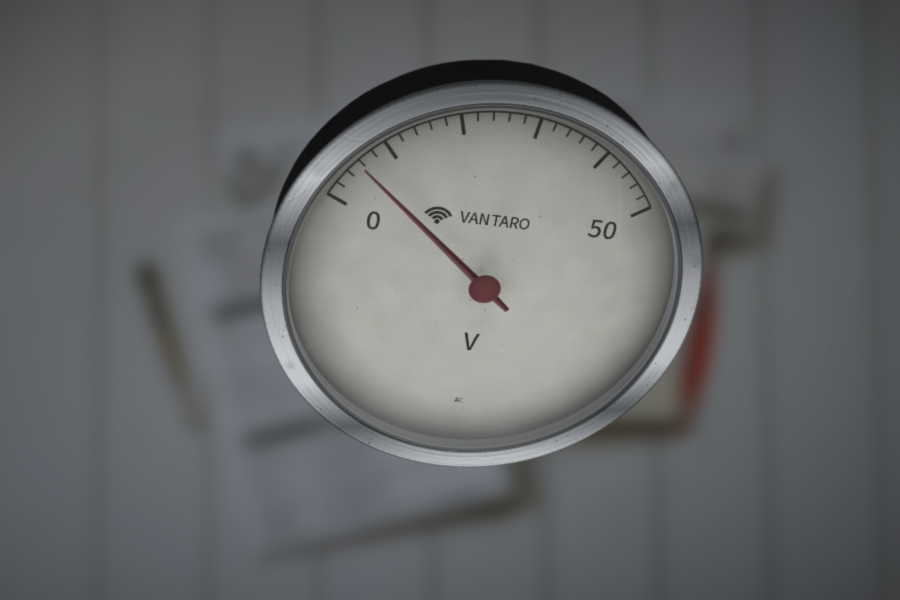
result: 6 V
